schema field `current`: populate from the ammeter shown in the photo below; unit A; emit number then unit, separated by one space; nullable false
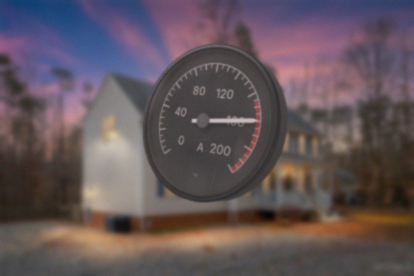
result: 160 A
